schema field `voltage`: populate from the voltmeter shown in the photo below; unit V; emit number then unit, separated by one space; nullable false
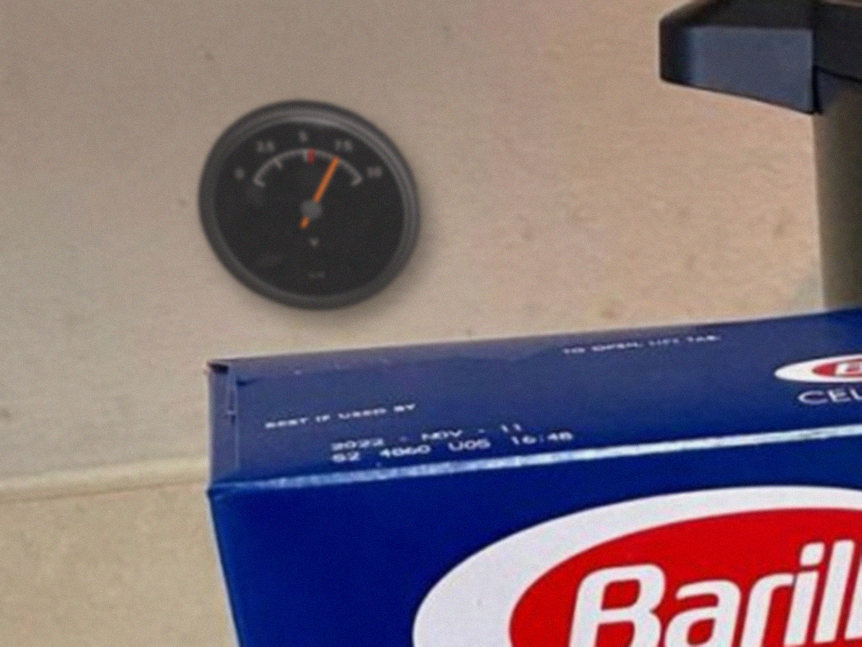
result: 7.5 V
